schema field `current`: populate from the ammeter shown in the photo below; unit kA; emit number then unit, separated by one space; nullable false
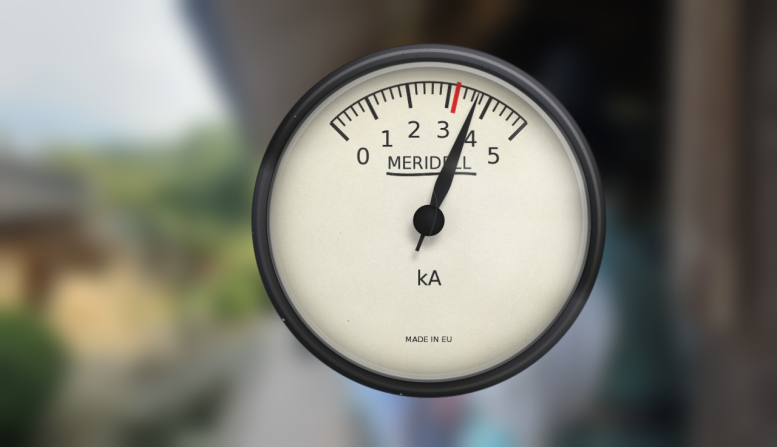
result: 3.7 kA
